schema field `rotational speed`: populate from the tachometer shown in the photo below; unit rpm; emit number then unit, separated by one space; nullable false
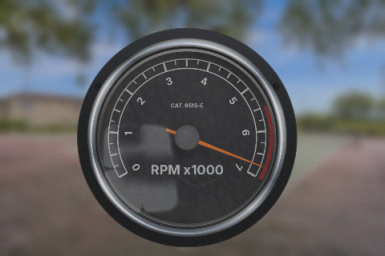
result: 6750 rpm
